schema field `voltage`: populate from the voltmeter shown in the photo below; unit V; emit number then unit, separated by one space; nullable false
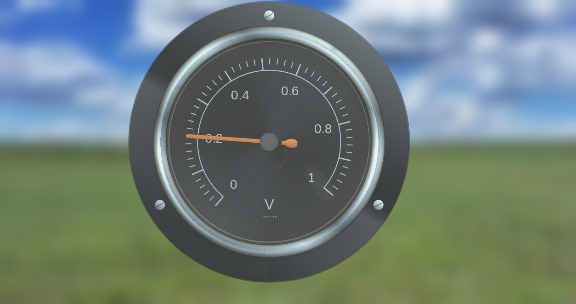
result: 0.2 V
